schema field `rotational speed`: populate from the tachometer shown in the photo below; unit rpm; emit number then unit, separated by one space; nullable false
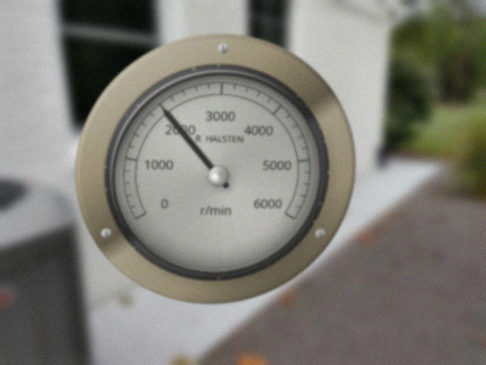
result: 2000 rpm
